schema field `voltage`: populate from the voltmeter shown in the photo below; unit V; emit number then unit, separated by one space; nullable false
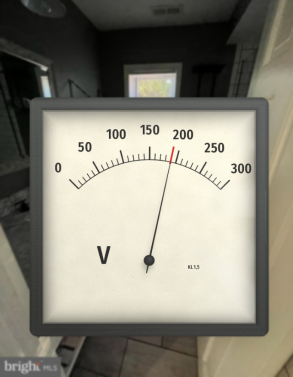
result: 190 V
